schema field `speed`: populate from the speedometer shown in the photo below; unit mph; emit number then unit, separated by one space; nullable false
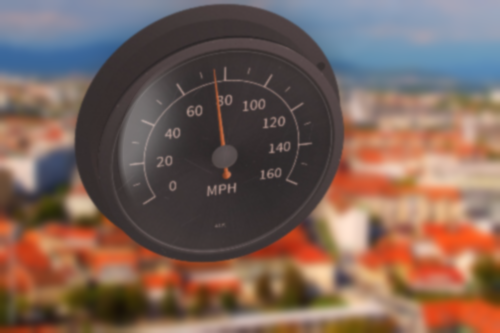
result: 75 mph
